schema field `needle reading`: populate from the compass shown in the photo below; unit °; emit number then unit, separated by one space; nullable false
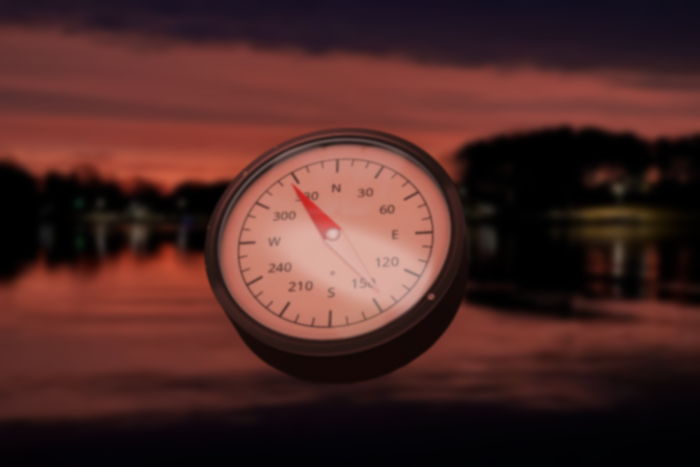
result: 325 °
